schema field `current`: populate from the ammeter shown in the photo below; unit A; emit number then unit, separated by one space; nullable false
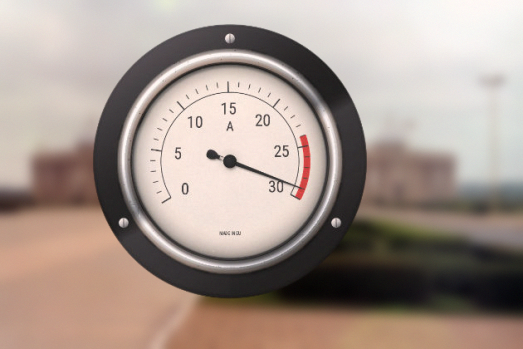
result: 29 A
